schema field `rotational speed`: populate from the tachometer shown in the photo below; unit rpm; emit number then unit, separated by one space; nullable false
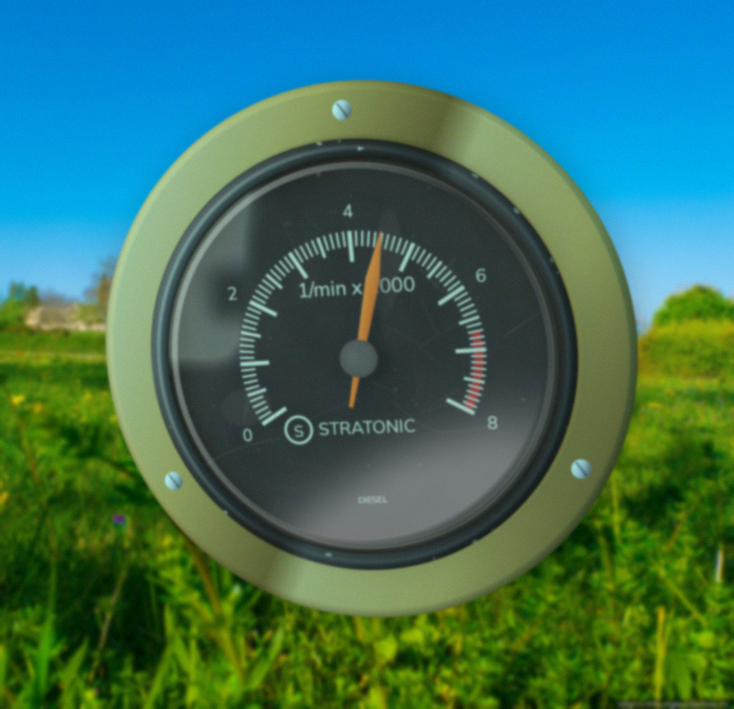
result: 4500 rpm
